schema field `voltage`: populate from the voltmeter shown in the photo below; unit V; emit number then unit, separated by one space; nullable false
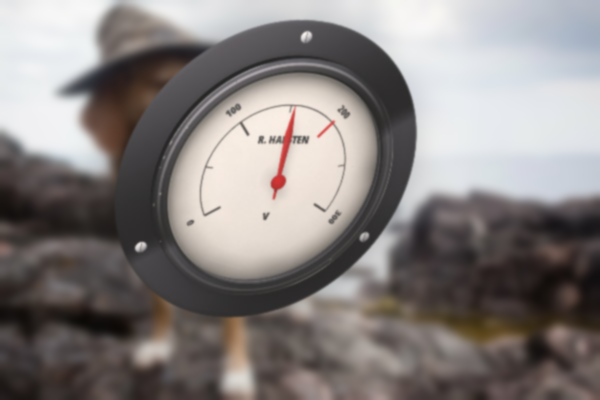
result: 150 V
